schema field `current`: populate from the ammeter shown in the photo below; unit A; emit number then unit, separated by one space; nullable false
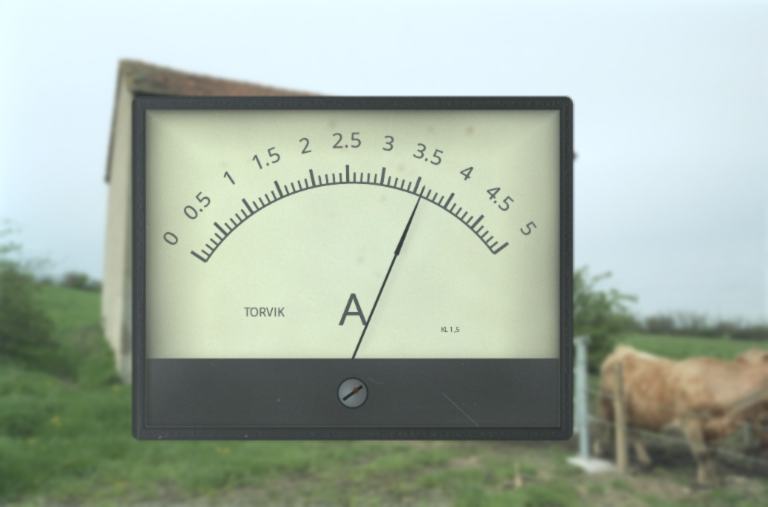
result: 3.6 A
